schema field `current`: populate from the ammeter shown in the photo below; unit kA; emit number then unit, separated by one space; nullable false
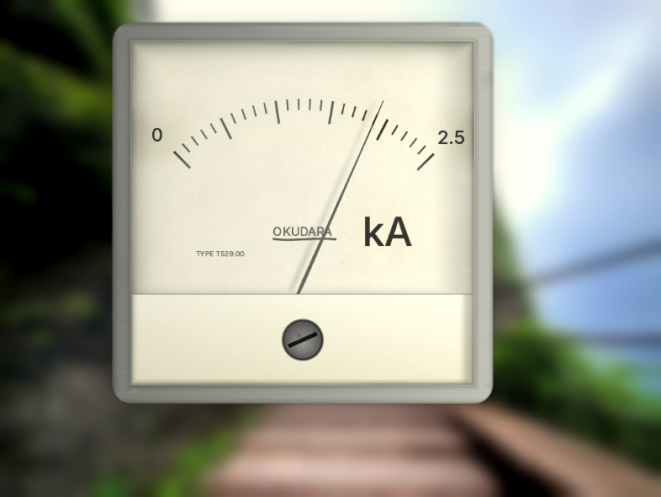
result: 1.9 kA
